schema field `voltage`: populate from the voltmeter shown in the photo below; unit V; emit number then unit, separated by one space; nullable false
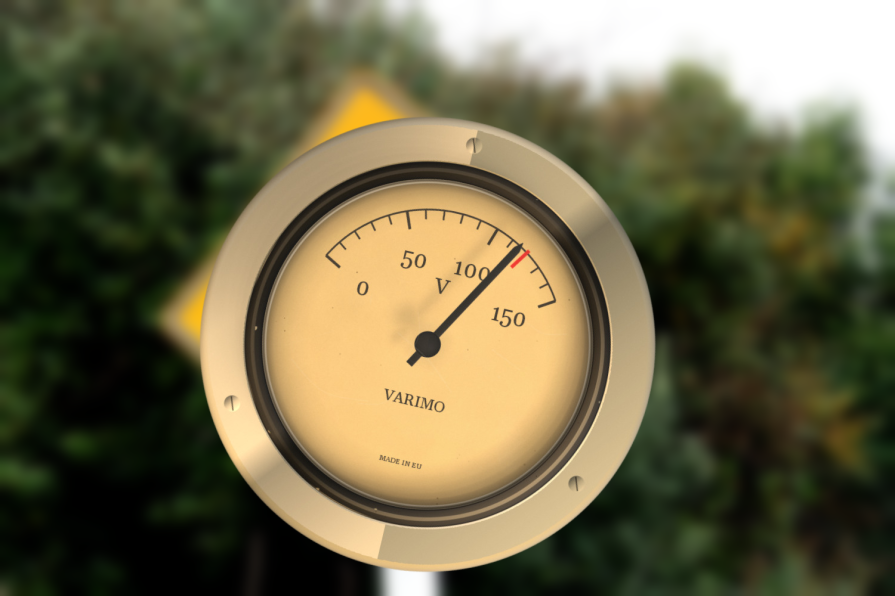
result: 115 V
